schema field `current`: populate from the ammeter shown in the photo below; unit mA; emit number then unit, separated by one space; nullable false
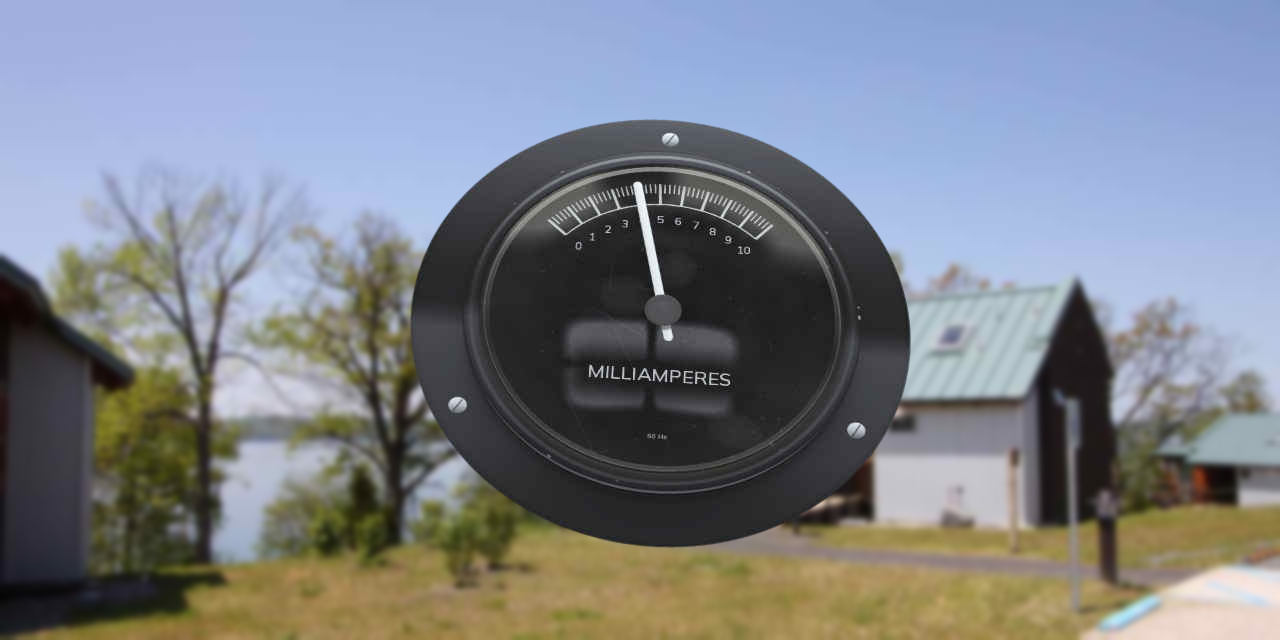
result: 4 mA
